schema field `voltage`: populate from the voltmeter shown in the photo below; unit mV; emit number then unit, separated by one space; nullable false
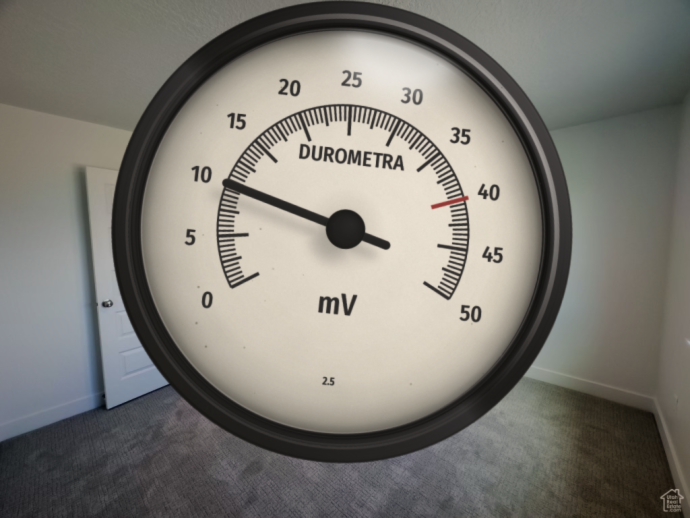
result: 10 mV
